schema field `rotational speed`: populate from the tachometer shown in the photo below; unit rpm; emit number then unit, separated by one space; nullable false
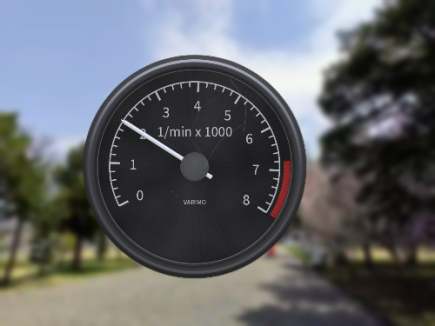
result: 2000 rpm
